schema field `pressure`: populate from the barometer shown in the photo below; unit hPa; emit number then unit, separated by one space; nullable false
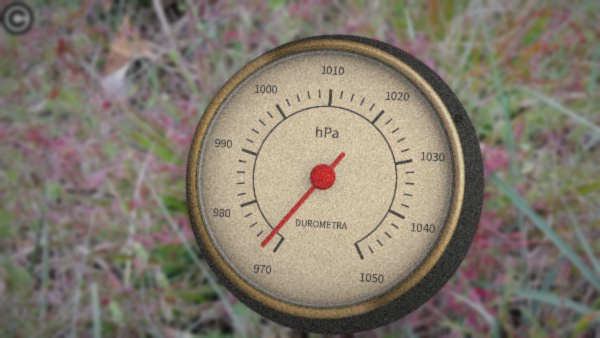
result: 972 hPa
